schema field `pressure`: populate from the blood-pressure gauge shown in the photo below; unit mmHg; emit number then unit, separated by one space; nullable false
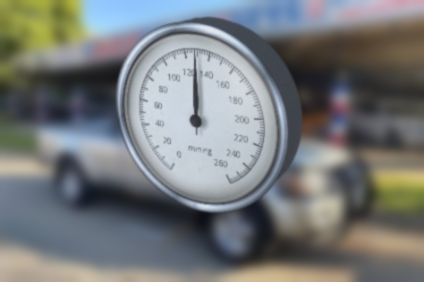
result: 130 mmHg
